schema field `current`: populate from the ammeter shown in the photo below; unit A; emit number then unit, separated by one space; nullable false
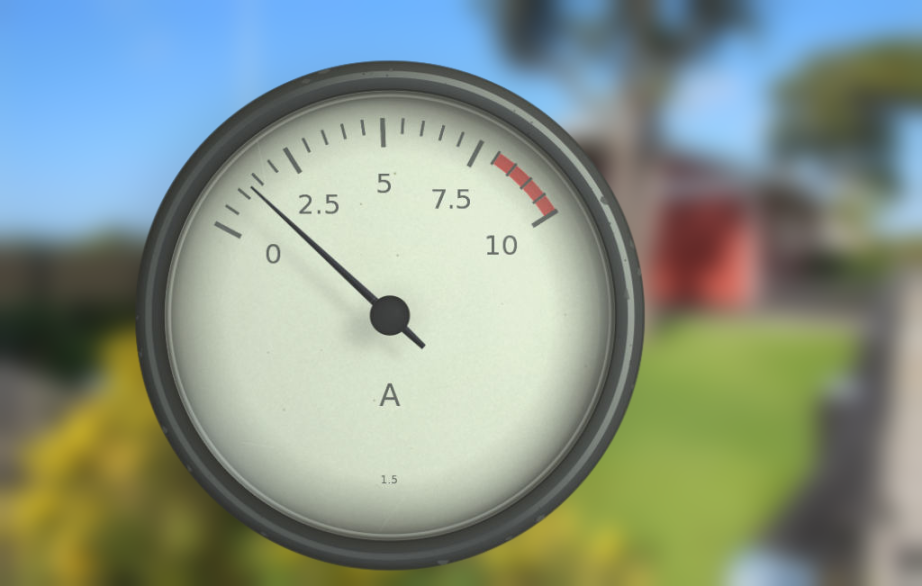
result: 1.25 A
